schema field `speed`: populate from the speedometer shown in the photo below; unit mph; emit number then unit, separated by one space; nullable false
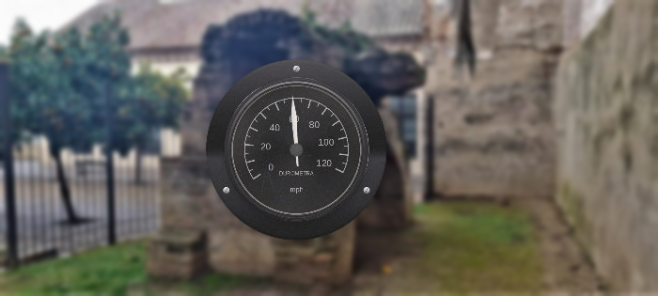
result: 60 mph
